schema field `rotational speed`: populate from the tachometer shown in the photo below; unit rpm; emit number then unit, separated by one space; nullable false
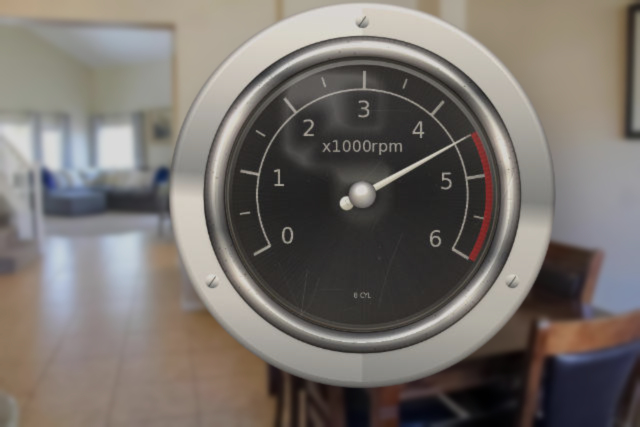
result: 4500 rpm
